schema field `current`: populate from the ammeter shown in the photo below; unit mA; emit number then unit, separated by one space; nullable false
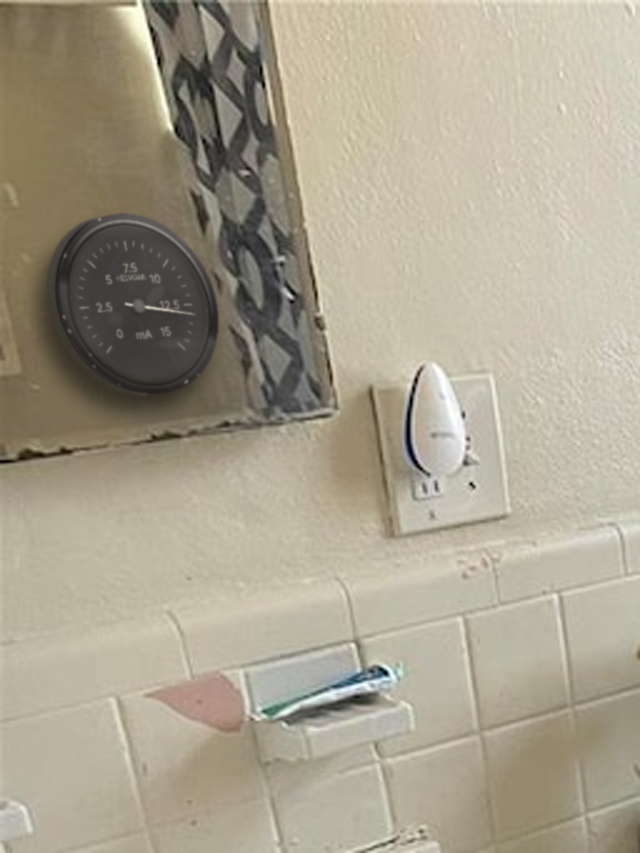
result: 13 mA
